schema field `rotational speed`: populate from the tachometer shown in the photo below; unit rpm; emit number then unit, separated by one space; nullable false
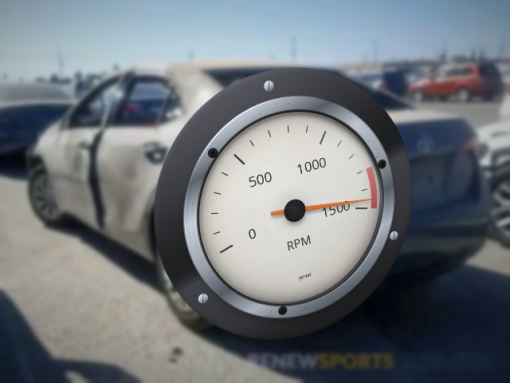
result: 1450 rpm
